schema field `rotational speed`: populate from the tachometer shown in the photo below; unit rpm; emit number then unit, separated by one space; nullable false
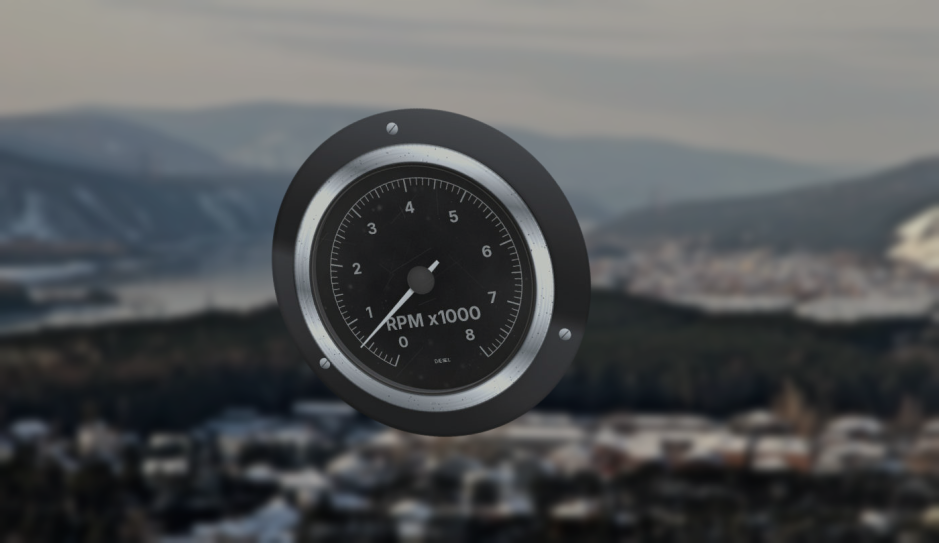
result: 600 rpm
